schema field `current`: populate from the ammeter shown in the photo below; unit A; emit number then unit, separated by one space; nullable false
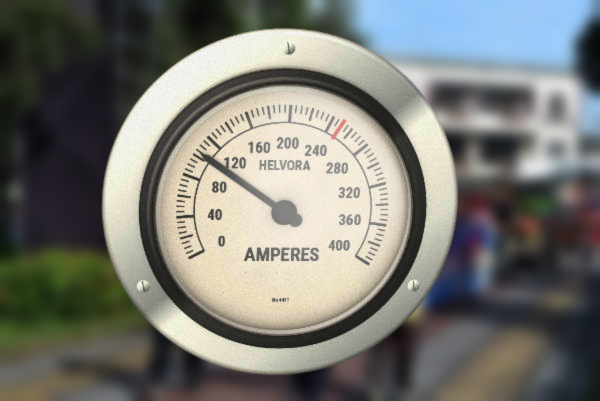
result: 105 A
